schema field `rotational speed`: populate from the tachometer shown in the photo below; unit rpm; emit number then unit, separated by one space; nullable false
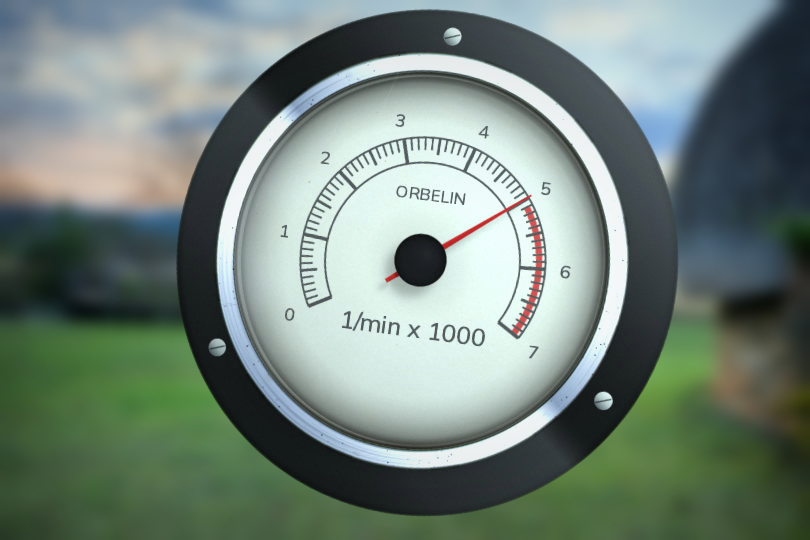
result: 5000 rpm
